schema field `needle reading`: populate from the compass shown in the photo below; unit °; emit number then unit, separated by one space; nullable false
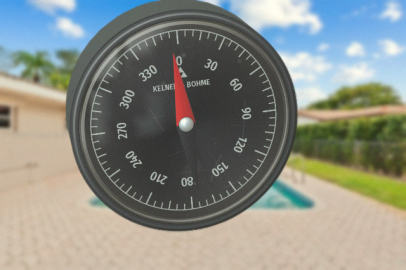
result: 355 °
